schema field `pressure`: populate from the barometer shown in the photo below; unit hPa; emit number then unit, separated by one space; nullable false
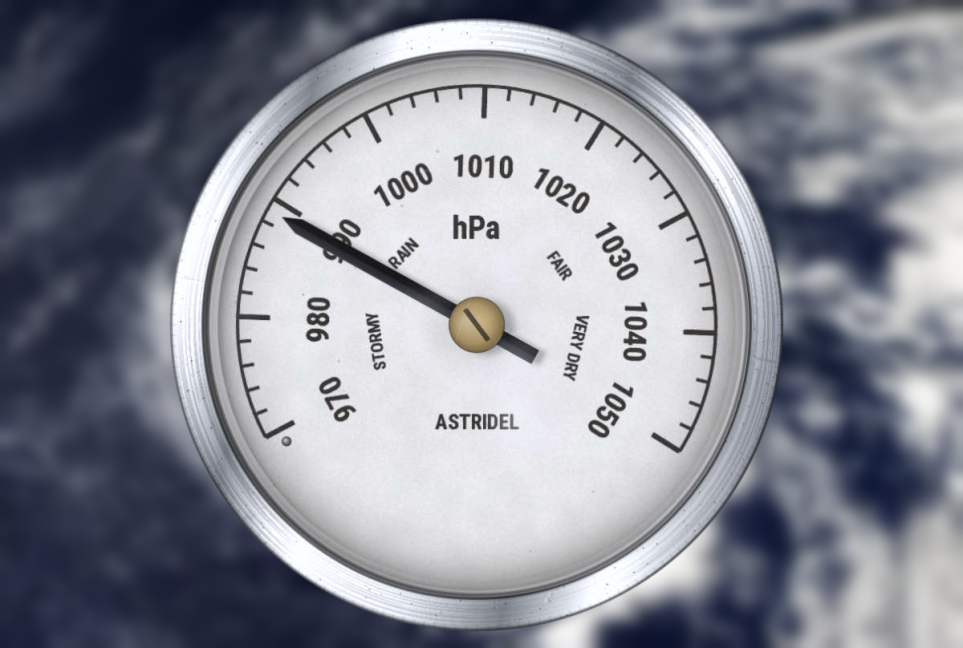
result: 989 hPa
